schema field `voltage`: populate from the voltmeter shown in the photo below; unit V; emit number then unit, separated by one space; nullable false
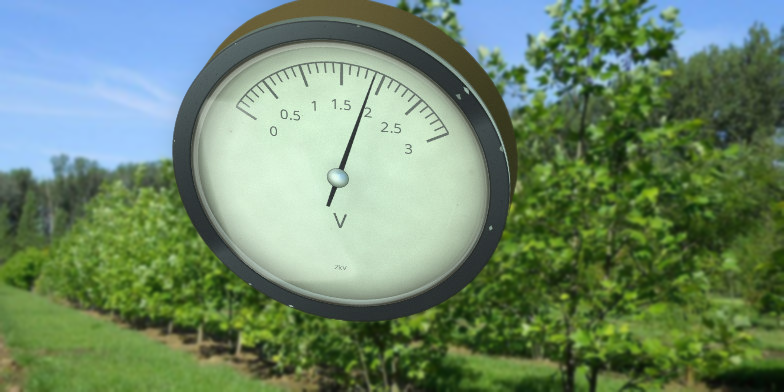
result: 1.9 V
